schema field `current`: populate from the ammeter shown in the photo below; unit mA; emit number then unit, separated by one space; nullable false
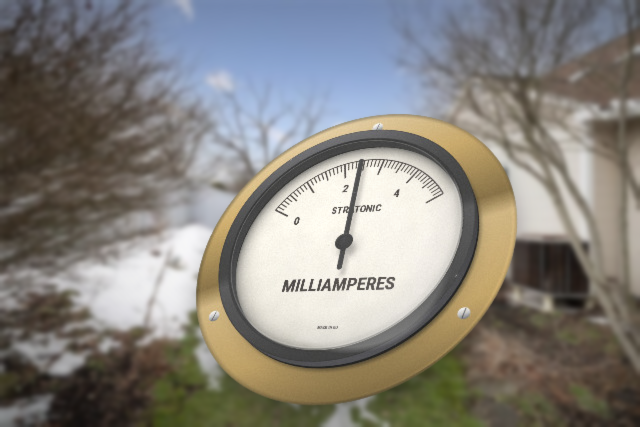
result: 2.5 mA
